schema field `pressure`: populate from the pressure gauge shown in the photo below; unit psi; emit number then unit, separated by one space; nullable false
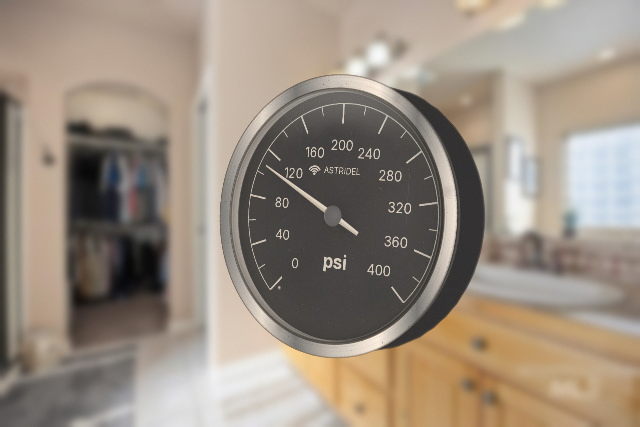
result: 110 psi
